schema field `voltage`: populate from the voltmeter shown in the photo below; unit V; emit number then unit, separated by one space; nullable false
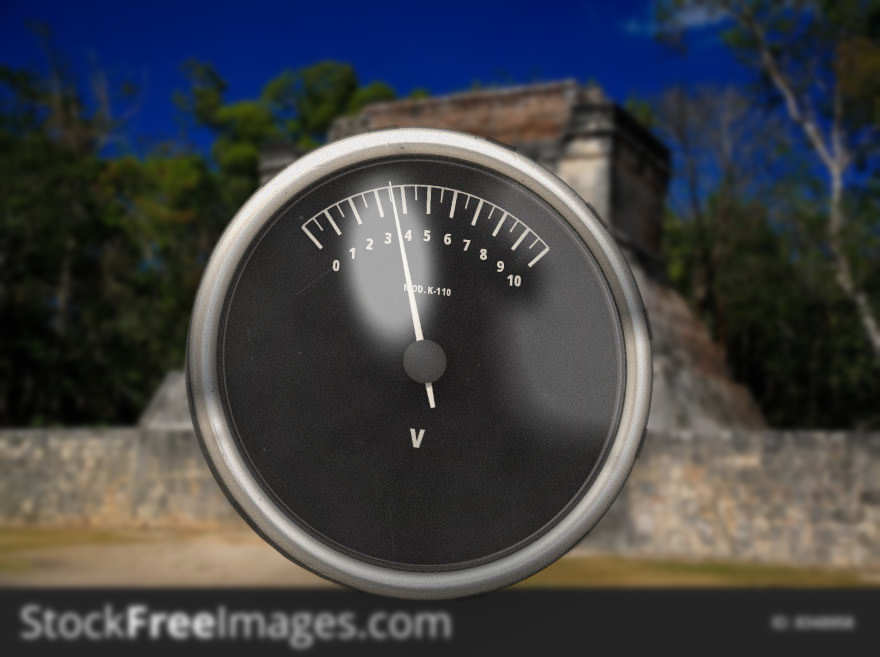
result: 3.5 V
